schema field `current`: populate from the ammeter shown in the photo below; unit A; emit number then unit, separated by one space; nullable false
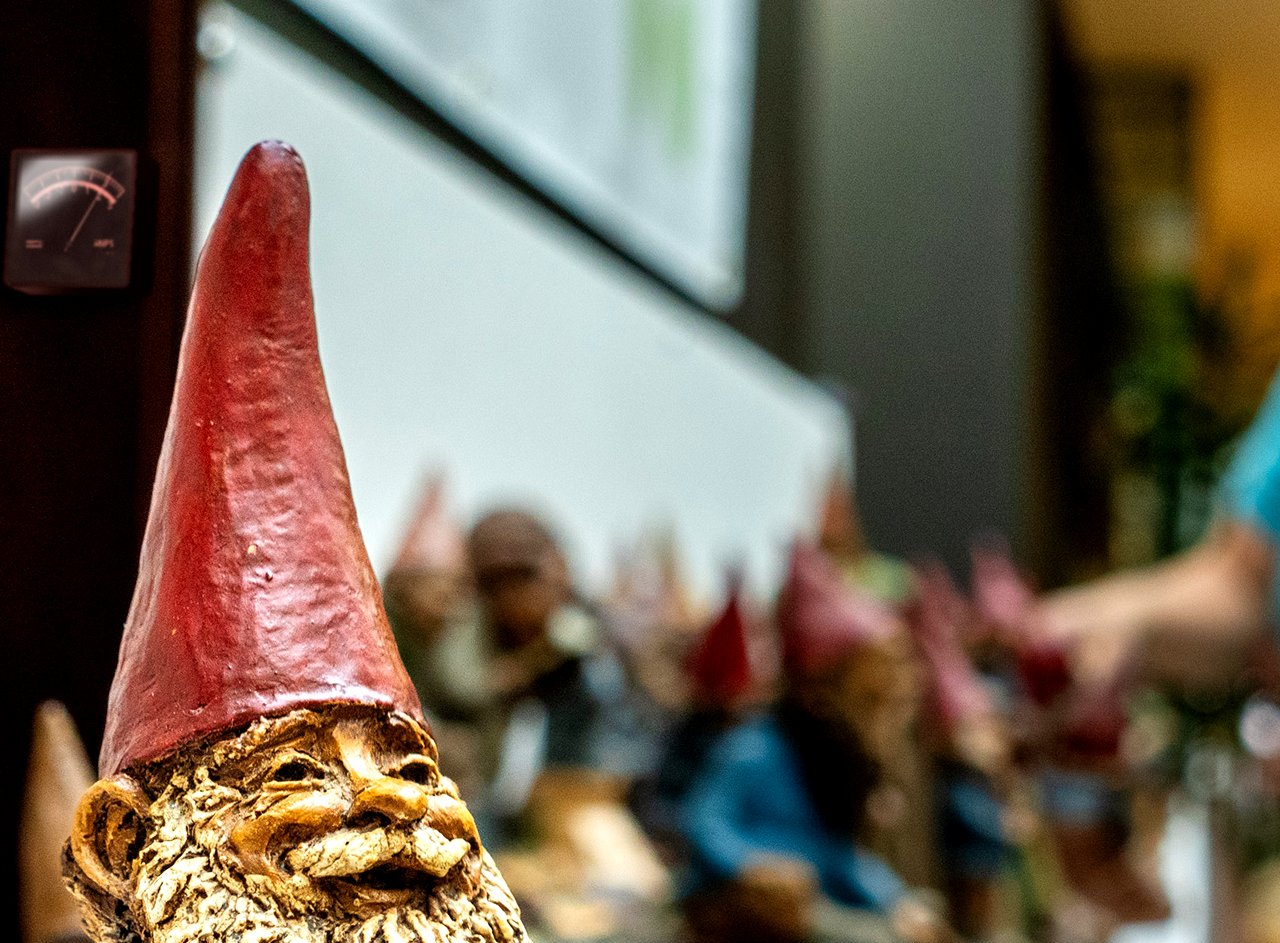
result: 2 A
